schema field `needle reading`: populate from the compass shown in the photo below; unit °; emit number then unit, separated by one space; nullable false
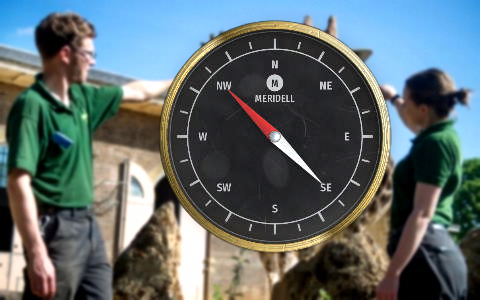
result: 315 °
